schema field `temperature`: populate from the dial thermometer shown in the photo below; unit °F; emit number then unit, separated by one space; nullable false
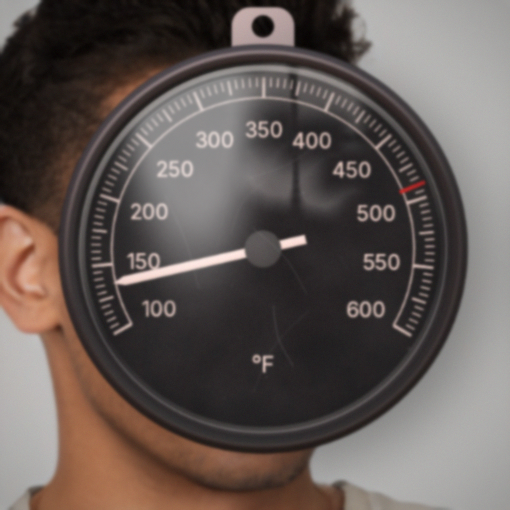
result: 135 °F
